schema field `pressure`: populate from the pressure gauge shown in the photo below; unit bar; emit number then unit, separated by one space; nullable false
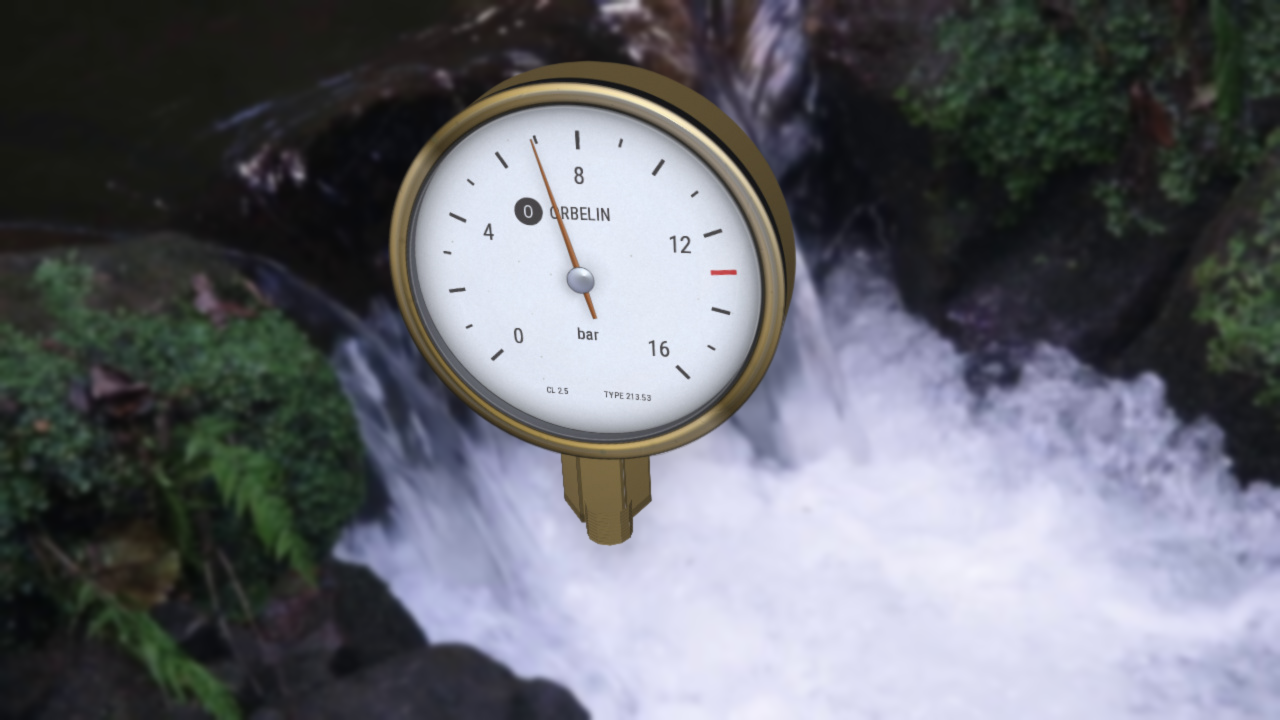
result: 7 bar
